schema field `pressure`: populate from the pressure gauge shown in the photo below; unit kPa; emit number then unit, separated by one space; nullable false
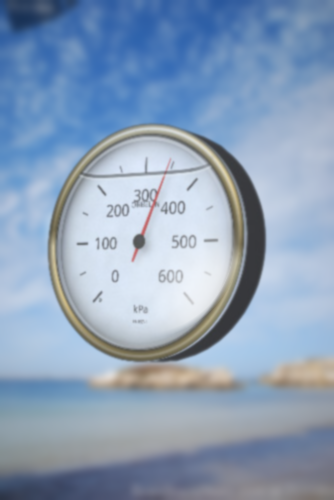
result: 350 kPa
